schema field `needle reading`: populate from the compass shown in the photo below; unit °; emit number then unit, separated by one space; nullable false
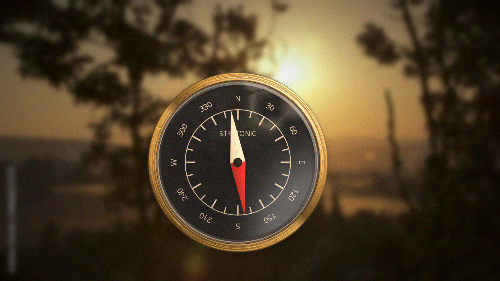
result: 172.5 °
